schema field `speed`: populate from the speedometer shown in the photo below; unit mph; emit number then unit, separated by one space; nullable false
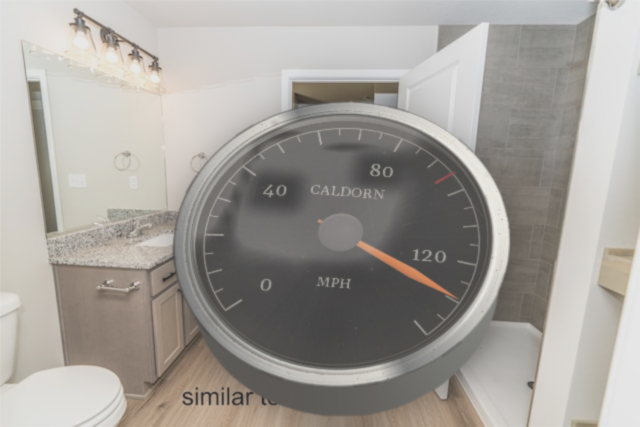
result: 130 mph
